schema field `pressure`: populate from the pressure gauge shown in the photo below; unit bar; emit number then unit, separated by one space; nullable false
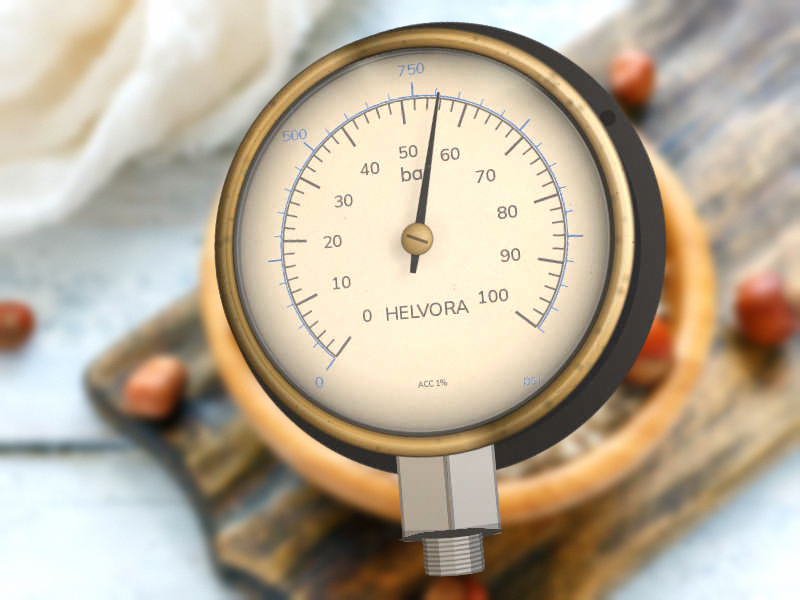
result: 56 bar
